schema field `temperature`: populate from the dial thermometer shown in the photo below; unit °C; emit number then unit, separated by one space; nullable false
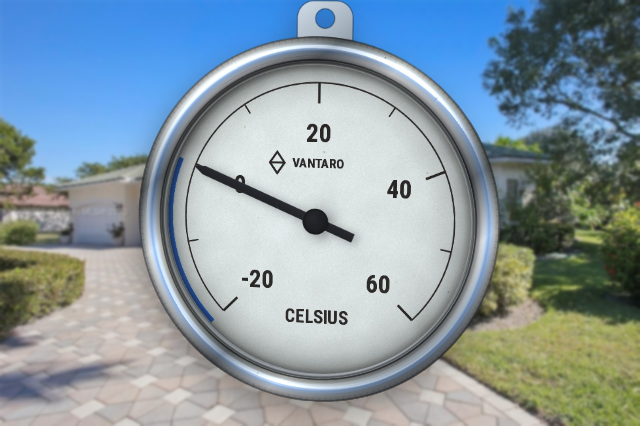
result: 0 °C
